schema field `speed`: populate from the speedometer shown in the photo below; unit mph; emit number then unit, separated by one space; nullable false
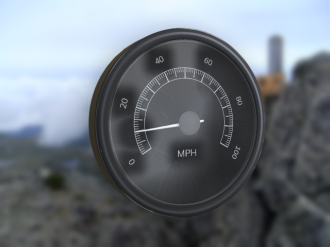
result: 10 mph
